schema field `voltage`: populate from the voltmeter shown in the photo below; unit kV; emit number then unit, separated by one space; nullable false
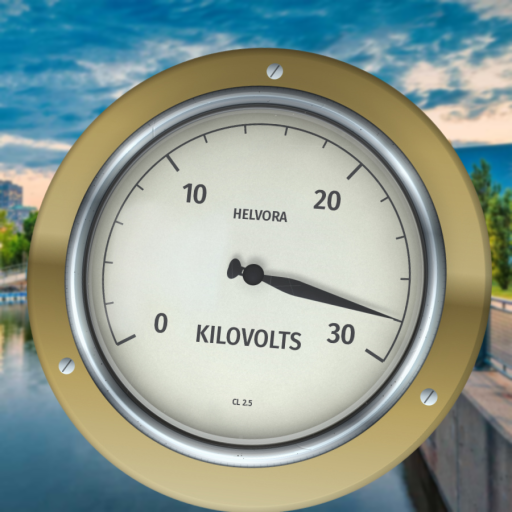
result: 28 kV
